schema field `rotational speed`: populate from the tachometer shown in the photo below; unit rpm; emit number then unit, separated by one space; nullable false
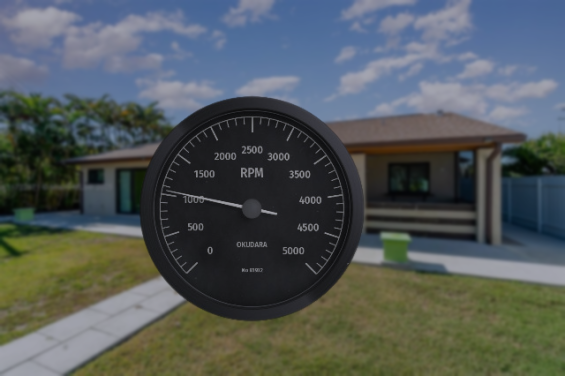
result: 1050 rpm
